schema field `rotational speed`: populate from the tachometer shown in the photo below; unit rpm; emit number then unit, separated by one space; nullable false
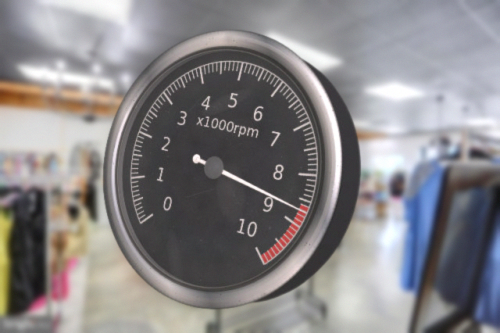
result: 8700 rpm
